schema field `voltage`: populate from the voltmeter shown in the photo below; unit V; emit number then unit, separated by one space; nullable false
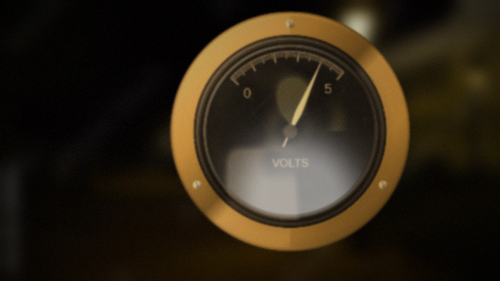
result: 4 V
